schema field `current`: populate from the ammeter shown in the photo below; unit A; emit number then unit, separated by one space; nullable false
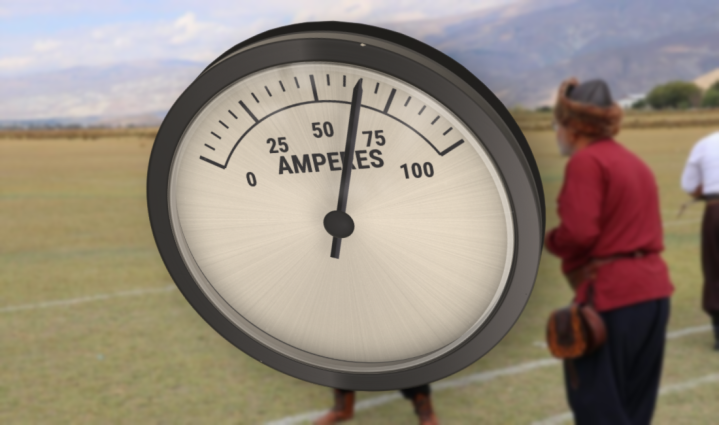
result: 65 A
